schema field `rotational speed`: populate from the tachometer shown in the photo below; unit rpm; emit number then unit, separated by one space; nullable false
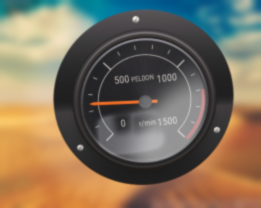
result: 250 rpm
